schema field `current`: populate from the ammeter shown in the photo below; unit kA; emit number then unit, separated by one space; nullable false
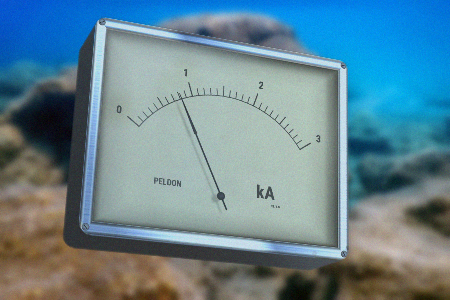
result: 0.8 kA
